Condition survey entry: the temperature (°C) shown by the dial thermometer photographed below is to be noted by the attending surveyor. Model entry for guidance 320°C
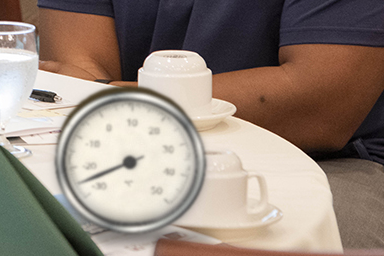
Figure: -25°C
